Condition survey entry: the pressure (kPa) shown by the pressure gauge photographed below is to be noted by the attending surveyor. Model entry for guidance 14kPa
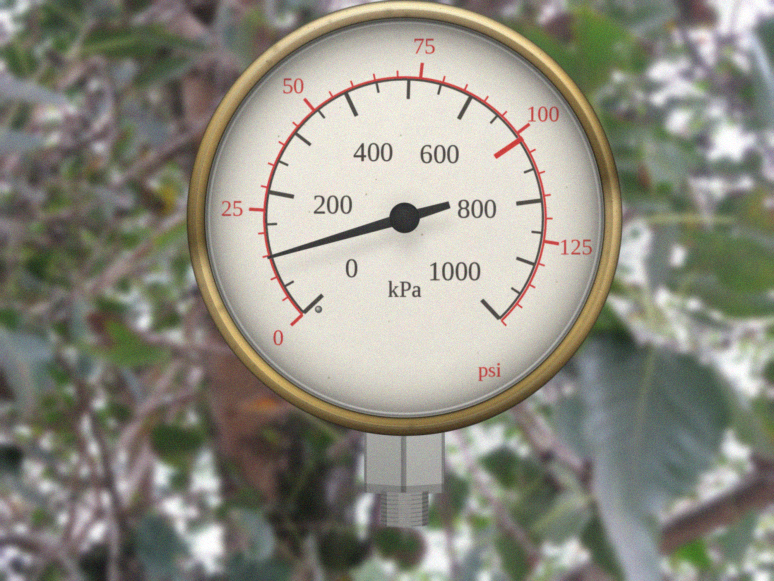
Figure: 100kPa
